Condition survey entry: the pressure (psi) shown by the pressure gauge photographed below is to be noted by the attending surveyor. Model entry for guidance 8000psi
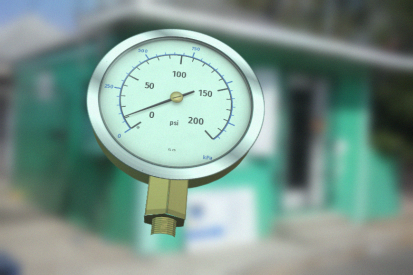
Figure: 10psi
